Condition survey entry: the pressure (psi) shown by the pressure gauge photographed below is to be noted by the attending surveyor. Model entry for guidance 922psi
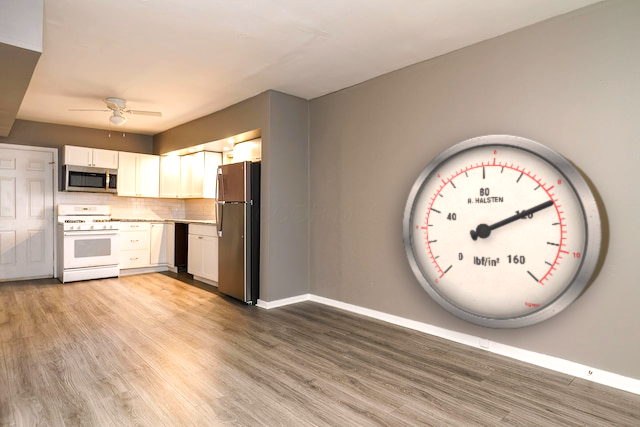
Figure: 120psi
